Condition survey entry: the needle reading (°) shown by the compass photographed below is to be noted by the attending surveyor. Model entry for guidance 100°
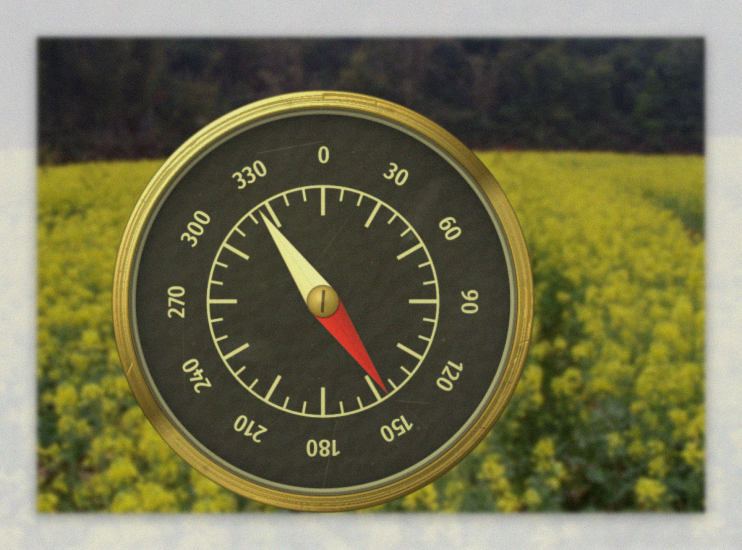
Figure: 145°
